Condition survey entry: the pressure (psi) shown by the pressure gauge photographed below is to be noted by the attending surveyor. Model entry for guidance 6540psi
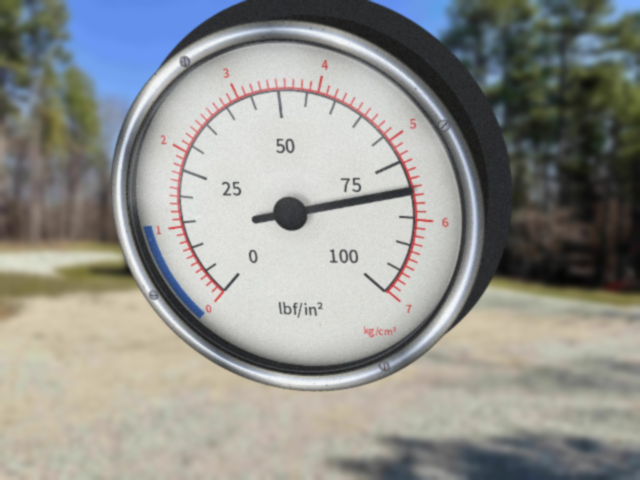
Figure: 80psi
